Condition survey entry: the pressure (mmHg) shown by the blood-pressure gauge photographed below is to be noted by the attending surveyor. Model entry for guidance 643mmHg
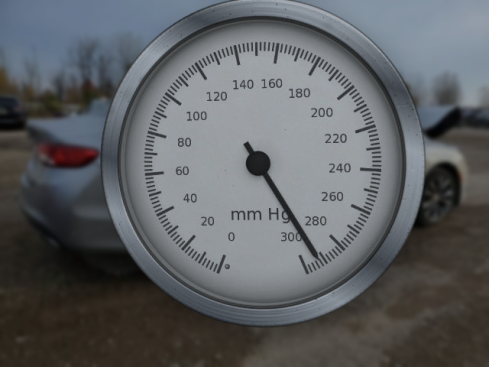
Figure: 292mmHg
